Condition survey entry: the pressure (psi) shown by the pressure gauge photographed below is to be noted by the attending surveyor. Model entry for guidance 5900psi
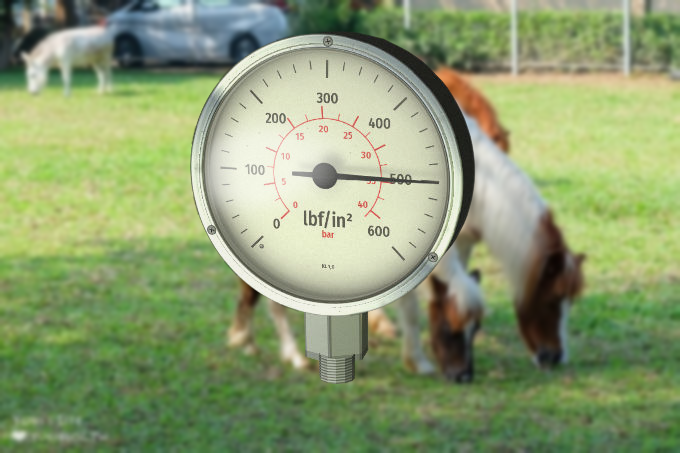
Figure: 500psi
